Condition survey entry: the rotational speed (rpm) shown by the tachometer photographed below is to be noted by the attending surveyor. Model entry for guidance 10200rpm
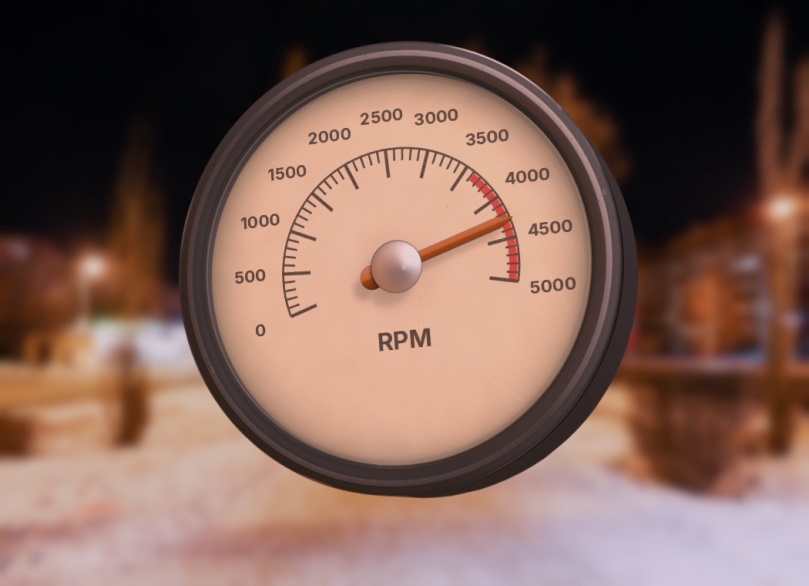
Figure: 4300rpm
